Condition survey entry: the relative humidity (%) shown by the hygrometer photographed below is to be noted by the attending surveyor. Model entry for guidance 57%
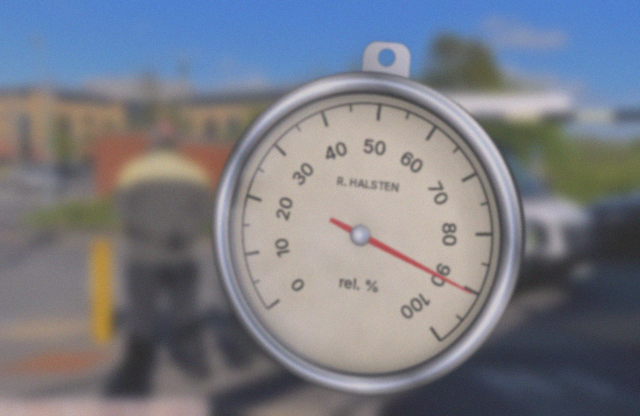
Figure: 90%
